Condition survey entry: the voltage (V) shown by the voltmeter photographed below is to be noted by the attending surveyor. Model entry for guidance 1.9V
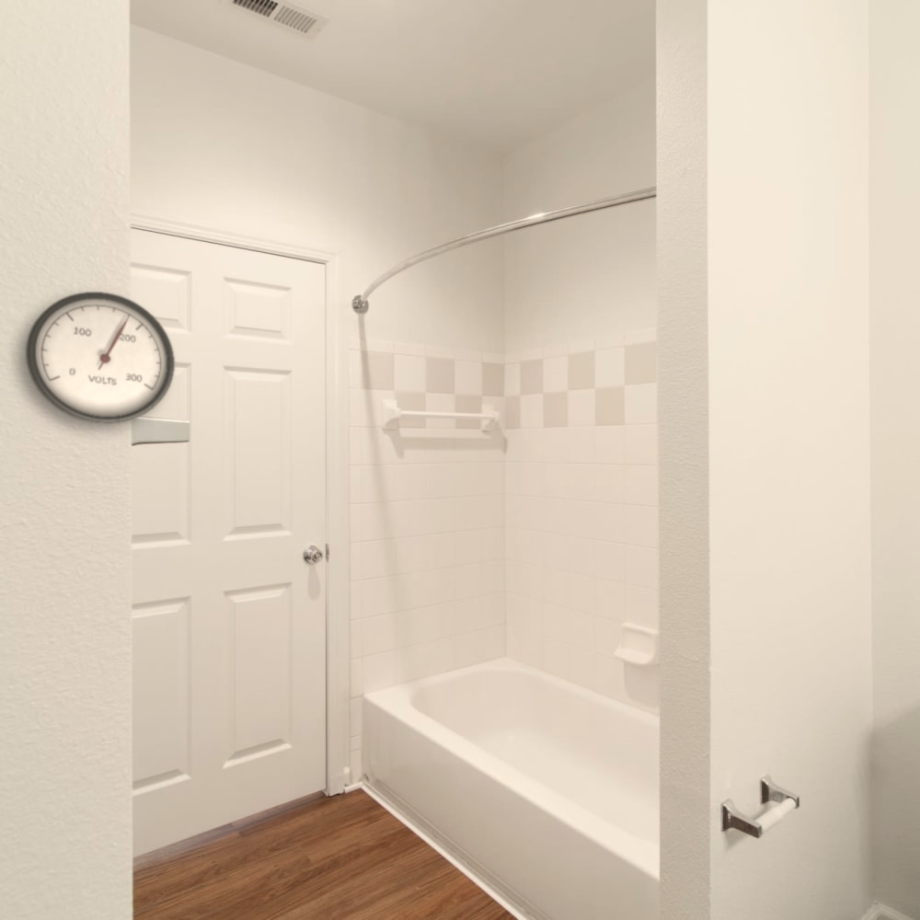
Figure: 180V
